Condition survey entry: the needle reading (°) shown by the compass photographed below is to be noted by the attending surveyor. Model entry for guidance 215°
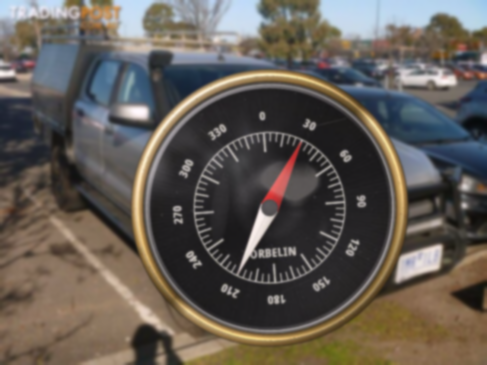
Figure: 30°
